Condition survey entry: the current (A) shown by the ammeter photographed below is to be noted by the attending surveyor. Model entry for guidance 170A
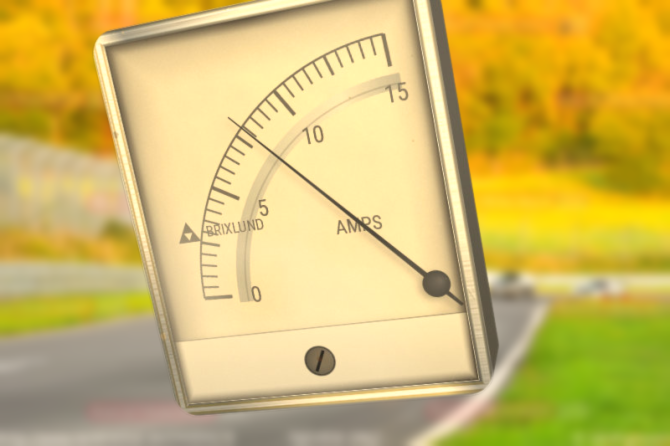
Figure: 8A
